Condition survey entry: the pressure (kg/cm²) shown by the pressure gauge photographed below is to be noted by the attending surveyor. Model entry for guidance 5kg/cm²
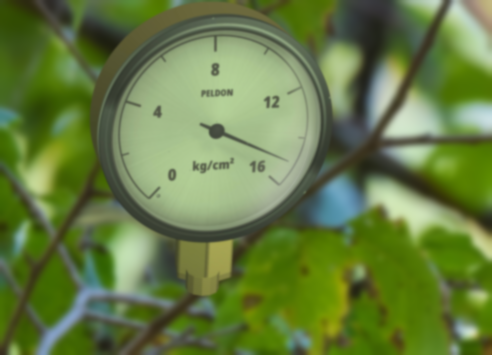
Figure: 15kg/cm²
